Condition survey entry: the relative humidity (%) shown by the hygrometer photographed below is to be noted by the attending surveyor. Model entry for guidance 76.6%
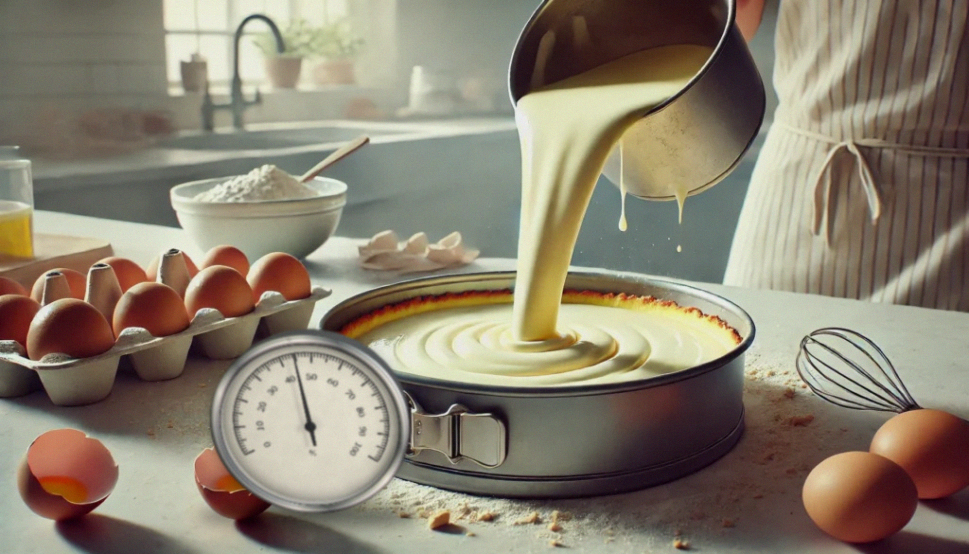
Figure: 45%
